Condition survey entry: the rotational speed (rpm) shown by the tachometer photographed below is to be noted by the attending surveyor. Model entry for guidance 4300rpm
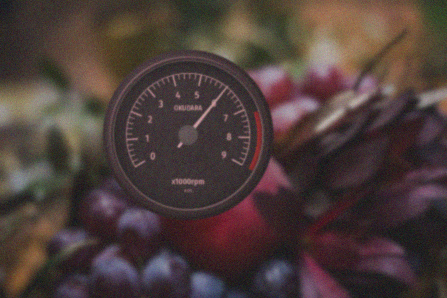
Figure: 6000rpm
